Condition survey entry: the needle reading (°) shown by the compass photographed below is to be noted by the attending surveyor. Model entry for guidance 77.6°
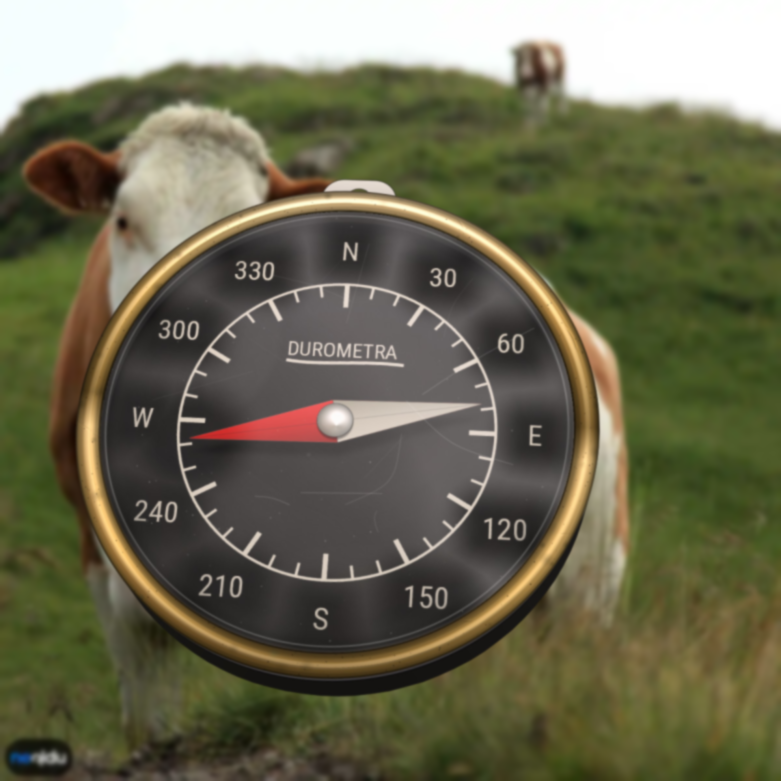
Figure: 260°
